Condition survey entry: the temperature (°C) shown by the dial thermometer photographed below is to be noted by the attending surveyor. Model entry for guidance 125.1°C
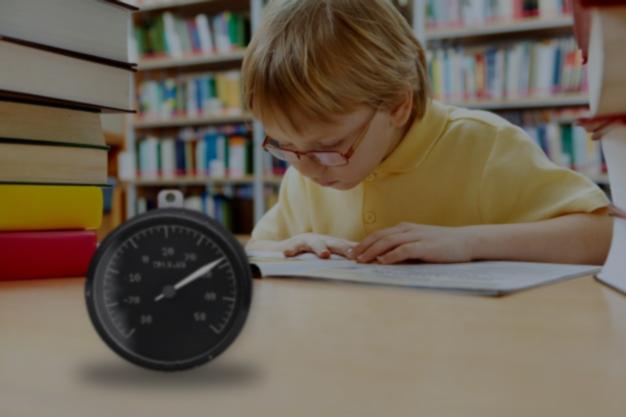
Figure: 28°C
